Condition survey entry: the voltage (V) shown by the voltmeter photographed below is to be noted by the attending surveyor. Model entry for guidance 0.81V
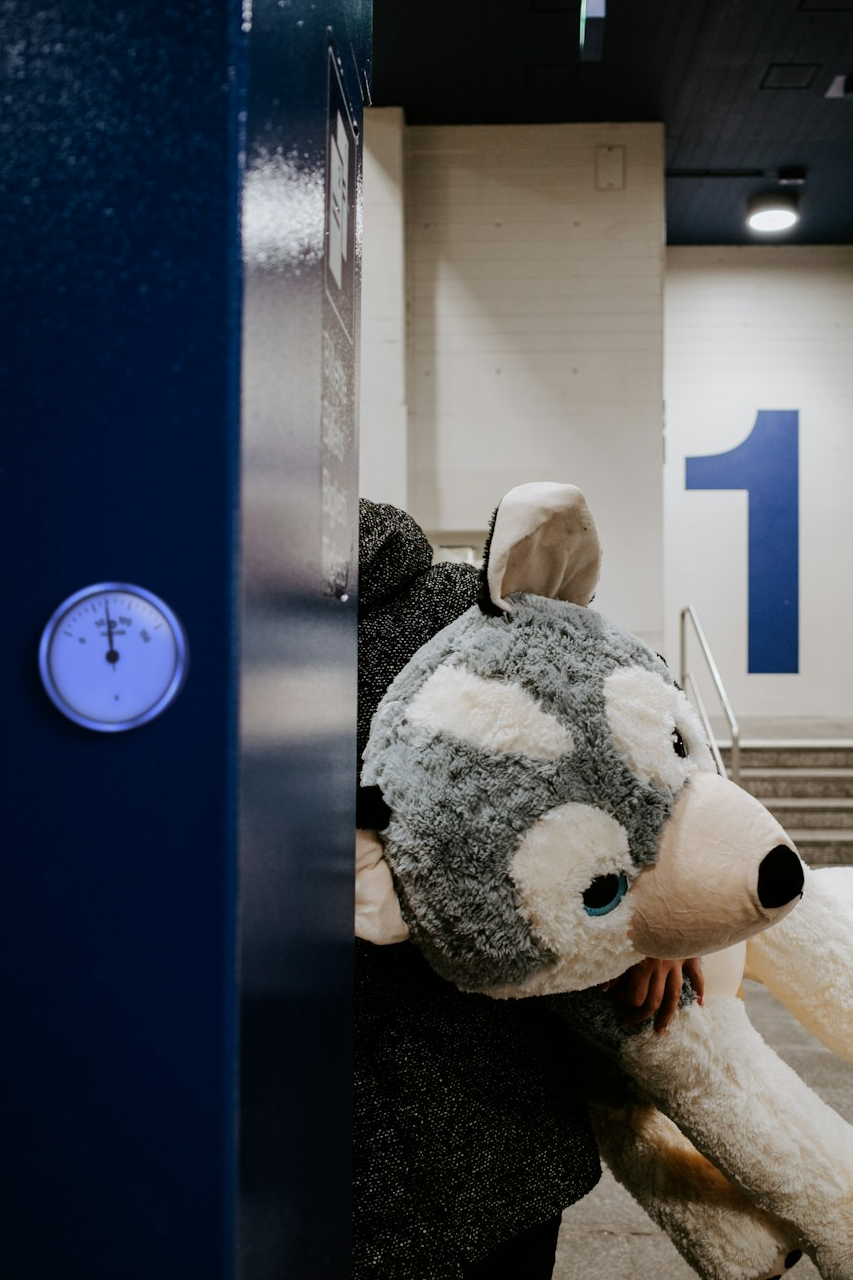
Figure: 70V
